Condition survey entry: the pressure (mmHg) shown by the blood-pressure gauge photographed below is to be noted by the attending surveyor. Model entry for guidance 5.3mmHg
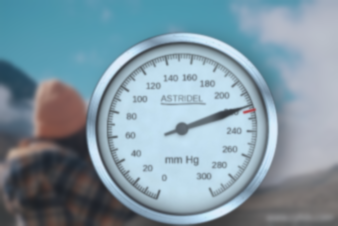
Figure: 220mmHg
